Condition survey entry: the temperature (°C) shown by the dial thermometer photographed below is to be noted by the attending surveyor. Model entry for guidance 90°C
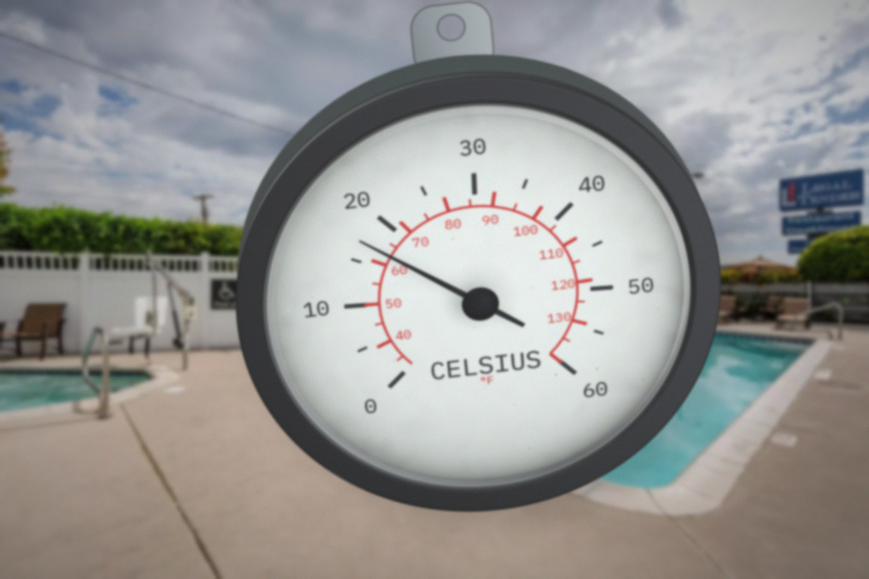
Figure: 17.5°C
